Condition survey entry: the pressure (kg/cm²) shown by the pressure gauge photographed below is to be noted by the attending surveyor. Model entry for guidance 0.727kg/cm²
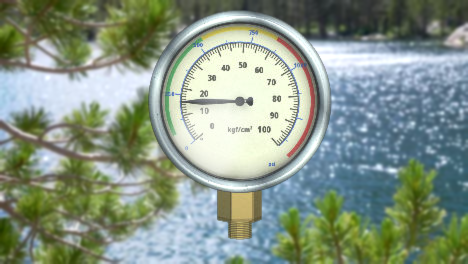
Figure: 15kg/cm²
